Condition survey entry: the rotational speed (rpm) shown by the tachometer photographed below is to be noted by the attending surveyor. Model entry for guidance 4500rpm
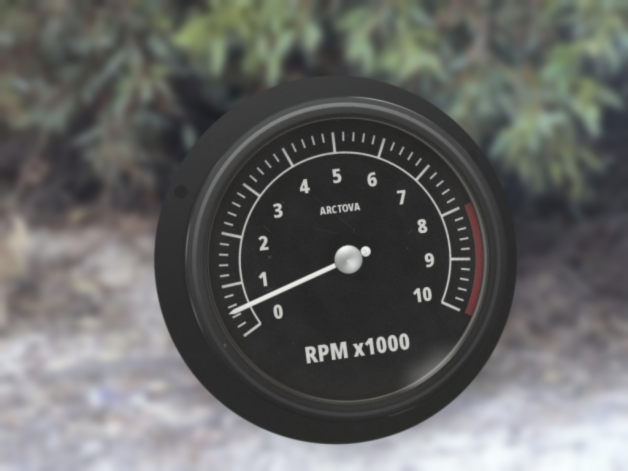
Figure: 500rpm
